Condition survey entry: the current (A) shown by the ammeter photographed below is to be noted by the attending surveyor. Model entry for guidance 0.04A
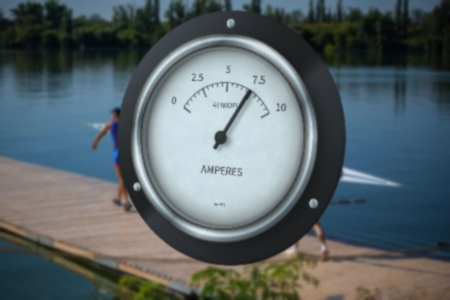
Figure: 7.5A
